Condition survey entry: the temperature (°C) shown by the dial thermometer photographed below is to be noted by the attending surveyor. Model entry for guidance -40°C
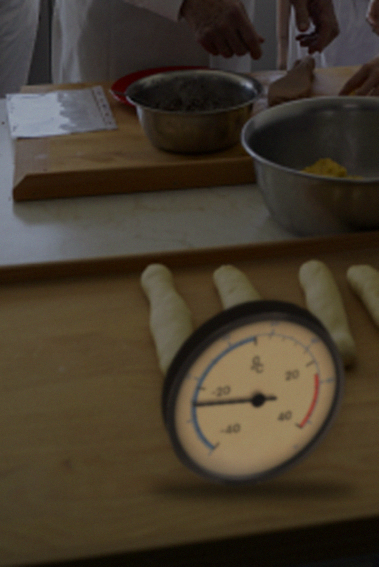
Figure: -24°C
